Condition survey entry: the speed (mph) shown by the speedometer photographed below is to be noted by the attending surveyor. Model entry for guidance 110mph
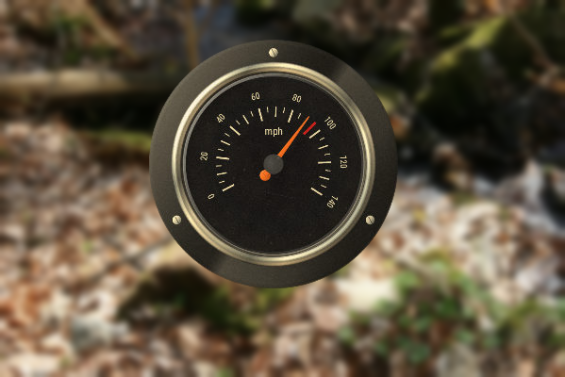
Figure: 90mph
